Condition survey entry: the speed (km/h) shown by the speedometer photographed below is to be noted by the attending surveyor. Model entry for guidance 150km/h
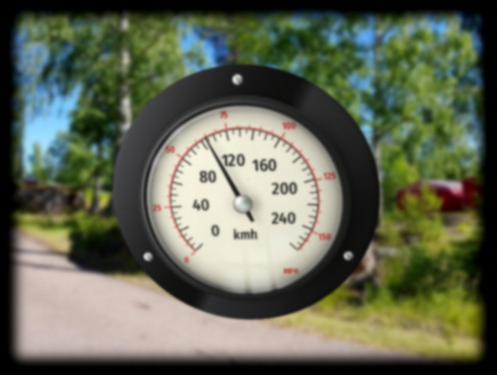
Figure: 105km/h
